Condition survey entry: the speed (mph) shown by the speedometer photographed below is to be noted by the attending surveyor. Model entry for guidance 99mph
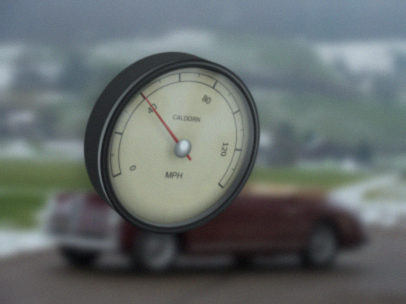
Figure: 40mph
